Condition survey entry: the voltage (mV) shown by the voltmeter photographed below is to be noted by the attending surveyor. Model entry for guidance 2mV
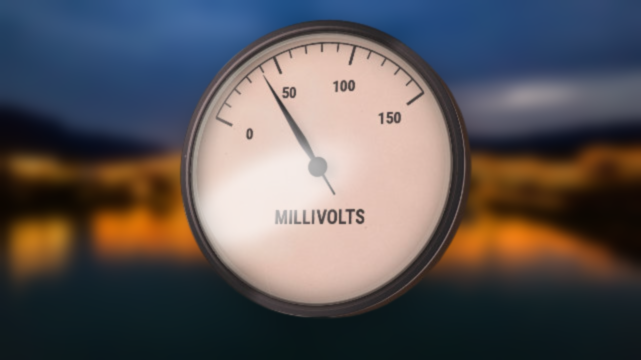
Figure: 40mV
